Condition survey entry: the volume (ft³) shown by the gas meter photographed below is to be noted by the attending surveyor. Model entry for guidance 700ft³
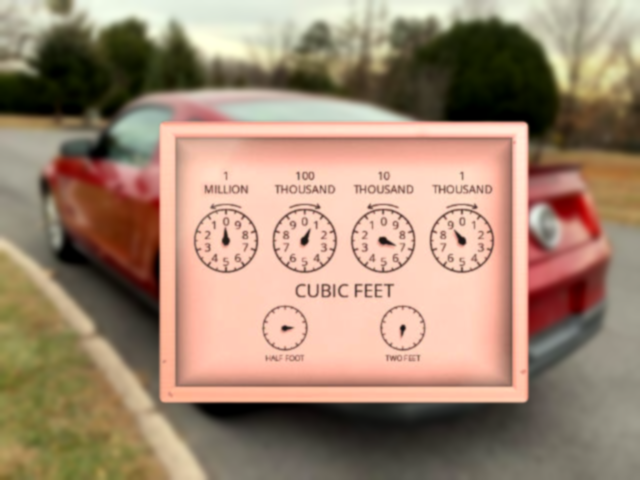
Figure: 6900ft³
